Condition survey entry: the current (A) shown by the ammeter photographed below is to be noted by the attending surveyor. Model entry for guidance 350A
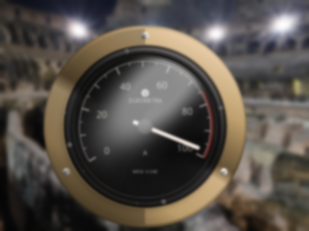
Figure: 97.5A
